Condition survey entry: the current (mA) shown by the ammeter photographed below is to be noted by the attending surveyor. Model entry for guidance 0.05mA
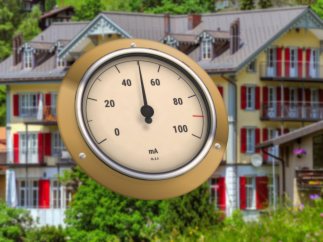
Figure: 50mA
